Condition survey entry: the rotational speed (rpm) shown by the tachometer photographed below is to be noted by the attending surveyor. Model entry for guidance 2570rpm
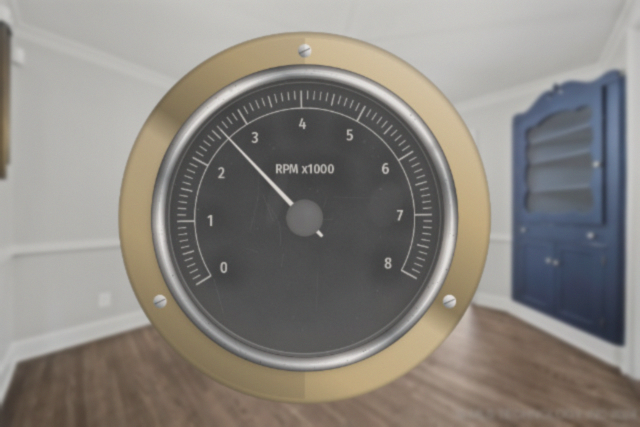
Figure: 2600rpm
